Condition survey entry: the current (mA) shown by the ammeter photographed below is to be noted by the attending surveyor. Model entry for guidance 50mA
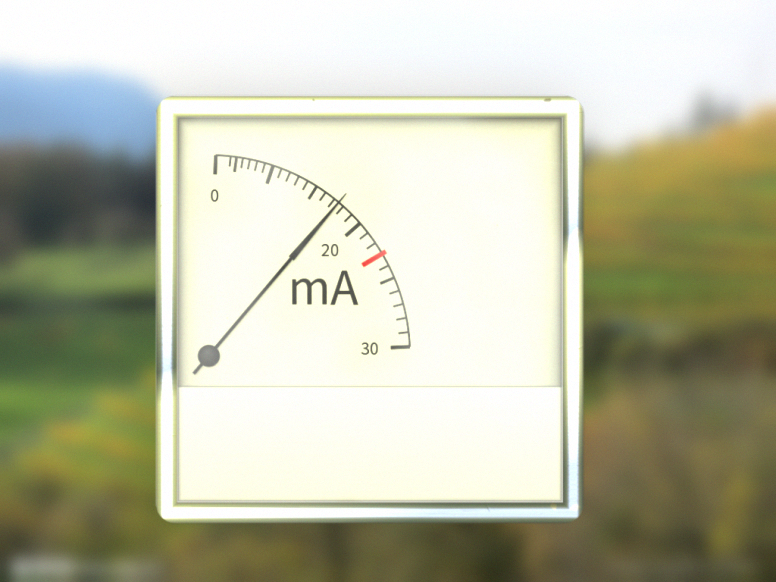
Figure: 17.5mA
